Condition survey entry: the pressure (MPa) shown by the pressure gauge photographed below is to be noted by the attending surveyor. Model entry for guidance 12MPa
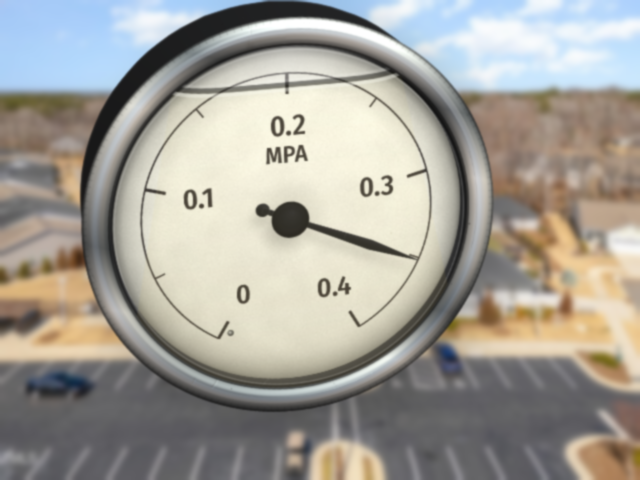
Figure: 0.35MPa
